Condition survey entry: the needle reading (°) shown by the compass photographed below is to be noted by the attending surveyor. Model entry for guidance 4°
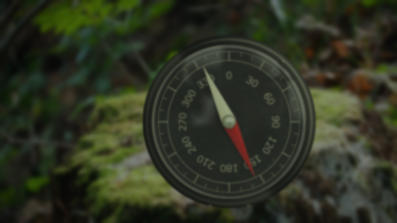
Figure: 155°
